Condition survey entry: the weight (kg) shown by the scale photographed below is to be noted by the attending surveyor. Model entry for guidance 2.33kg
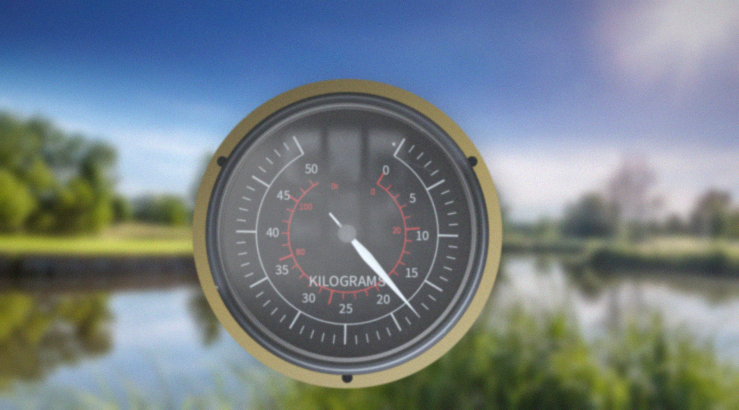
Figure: 18kg
